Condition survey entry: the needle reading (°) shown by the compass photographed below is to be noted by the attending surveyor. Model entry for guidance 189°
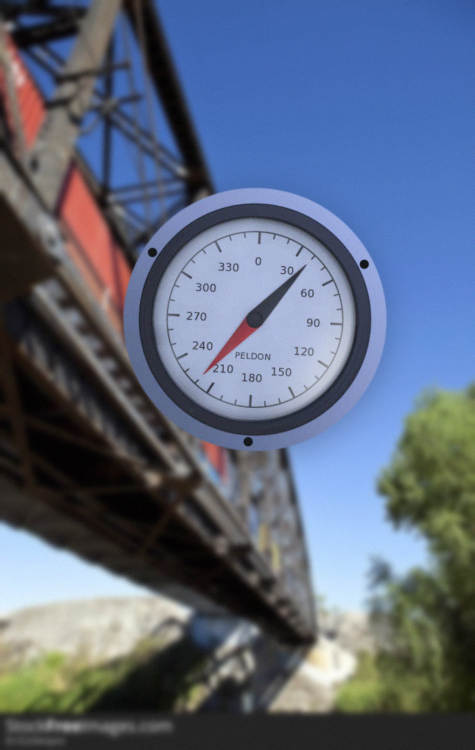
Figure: 220°
